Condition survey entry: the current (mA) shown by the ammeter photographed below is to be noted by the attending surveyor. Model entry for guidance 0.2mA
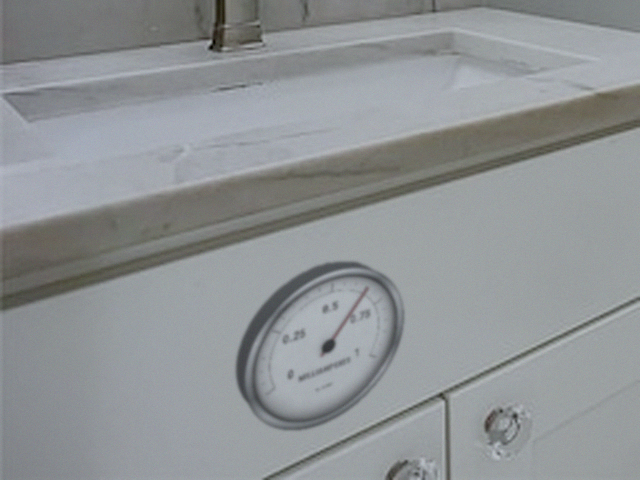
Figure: 0.65mA
